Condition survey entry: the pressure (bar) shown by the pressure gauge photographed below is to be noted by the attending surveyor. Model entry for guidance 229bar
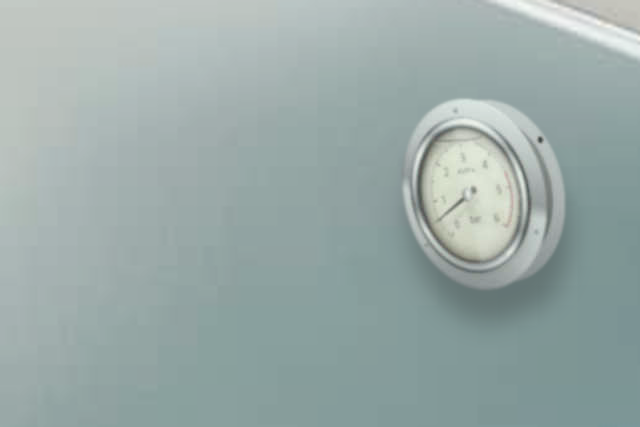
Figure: 0.5bar
